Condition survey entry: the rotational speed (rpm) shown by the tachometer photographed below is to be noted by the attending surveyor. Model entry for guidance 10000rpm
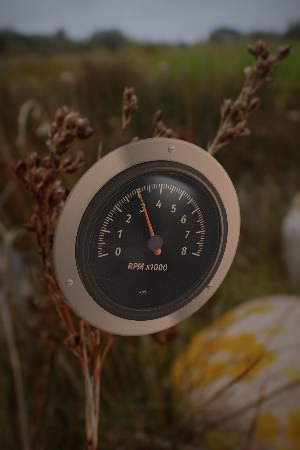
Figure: 3000rpm
